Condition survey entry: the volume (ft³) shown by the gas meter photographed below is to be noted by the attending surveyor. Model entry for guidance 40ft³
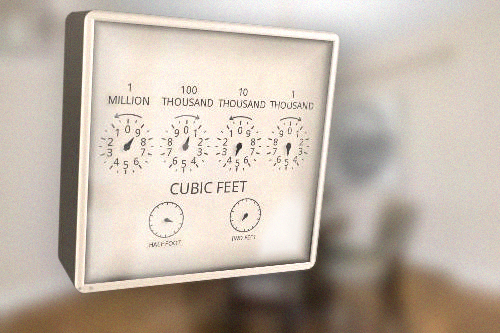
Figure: 904500ft³
